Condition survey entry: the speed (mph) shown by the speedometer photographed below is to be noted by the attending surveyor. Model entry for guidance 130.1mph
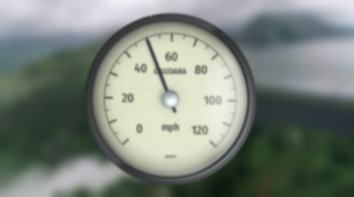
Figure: 50mph
